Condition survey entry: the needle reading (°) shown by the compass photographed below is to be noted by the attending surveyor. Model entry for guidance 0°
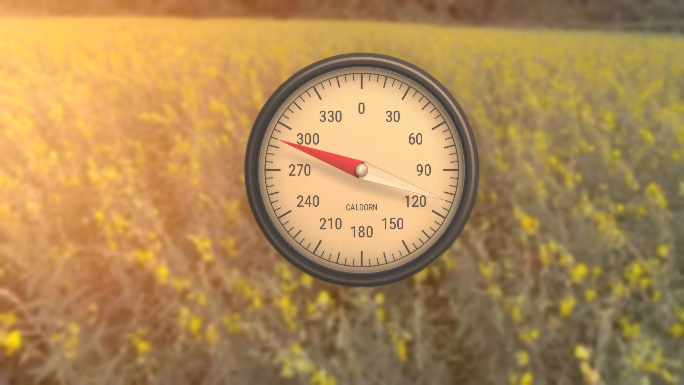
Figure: 290°
